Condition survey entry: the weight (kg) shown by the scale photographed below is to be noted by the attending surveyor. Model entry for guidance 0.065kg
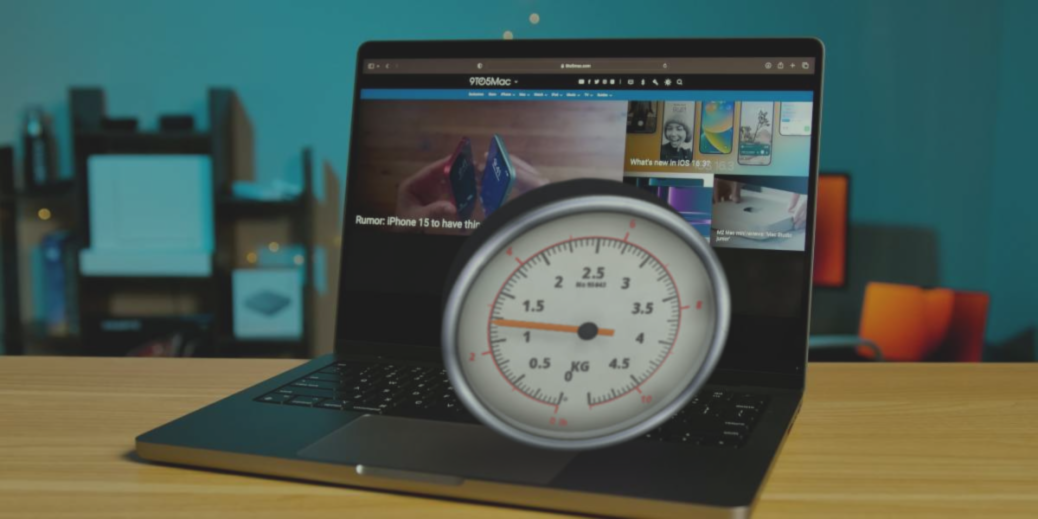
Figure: 1.25kg
